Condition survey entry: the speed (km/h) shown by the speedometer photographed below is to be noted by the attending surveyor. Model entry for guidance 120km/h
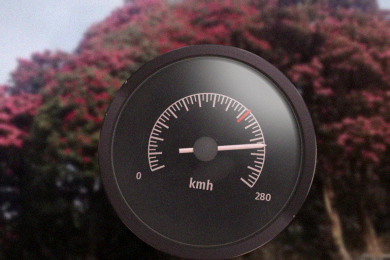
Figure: 230km/h
